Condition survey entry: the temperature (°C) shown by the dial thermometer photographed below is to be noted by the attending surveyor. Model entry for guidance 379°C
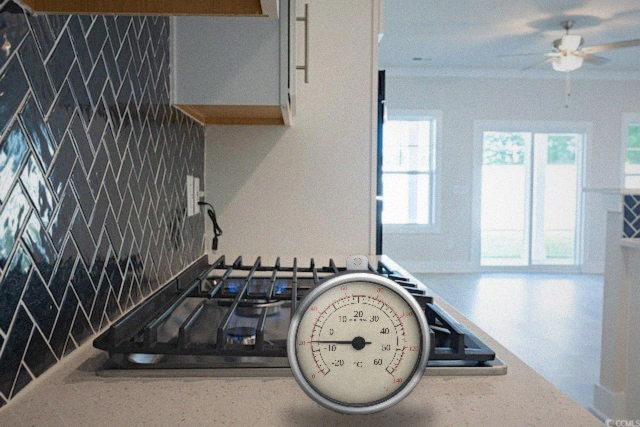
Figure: -6°C
